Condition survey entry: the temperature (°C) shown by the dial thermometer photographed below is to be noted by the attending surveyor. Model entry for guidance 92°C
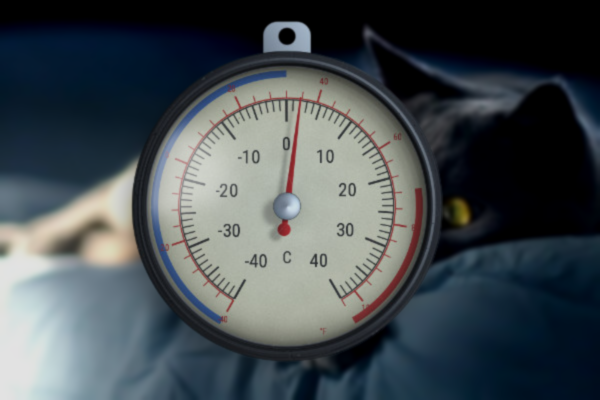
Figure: 2°C
